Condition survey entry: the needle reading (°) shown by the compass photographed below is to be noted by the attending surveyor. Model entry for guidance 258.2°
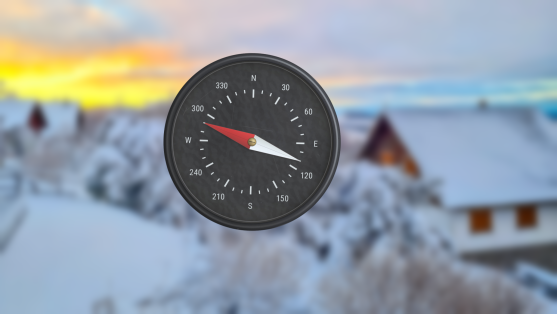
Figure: 290°
